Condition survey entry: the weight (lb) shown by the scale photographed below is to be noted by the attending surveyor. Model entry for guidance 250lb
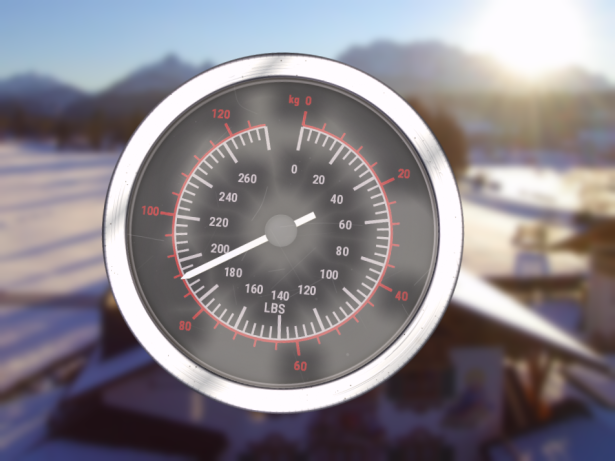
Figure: 192lb
